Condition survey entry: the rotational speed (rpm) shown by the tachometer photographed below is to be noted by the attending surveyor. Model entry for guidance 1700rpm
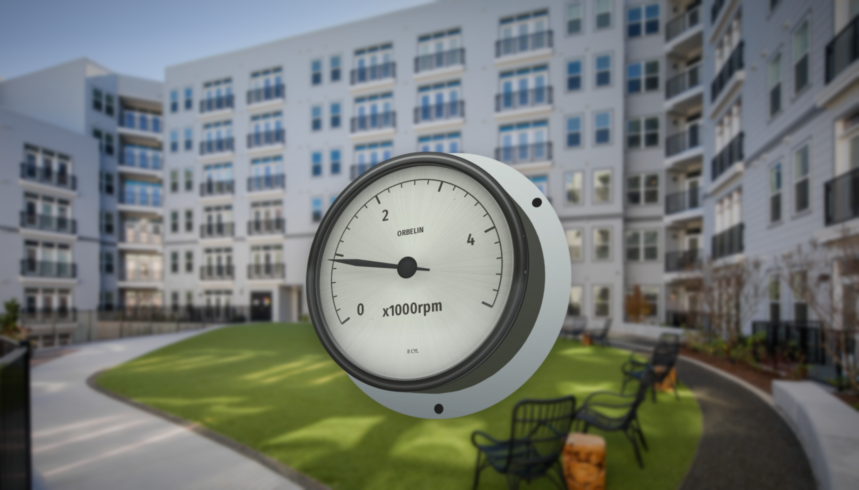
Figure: 900rpm
